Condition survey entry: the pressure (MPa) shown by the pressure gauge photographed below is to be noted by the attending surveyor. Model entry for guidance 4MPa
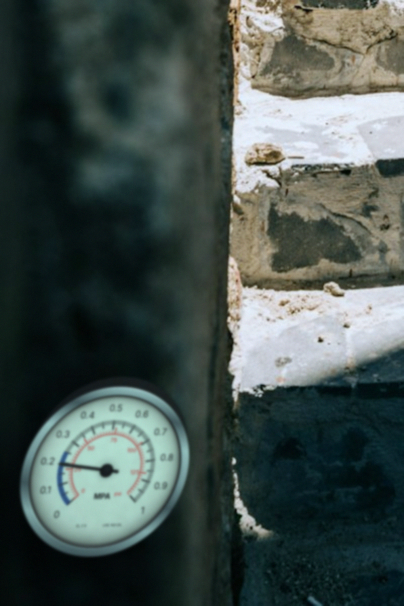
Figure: 0.2MPa
